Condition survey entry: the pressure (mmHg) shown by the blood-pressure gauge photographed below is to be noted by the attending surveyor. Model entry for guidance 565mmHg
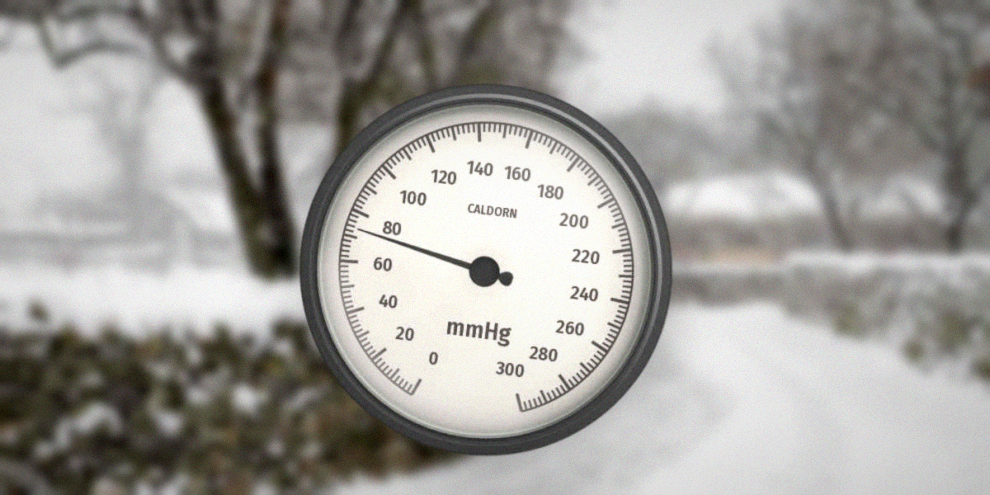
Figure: 74mmHg
